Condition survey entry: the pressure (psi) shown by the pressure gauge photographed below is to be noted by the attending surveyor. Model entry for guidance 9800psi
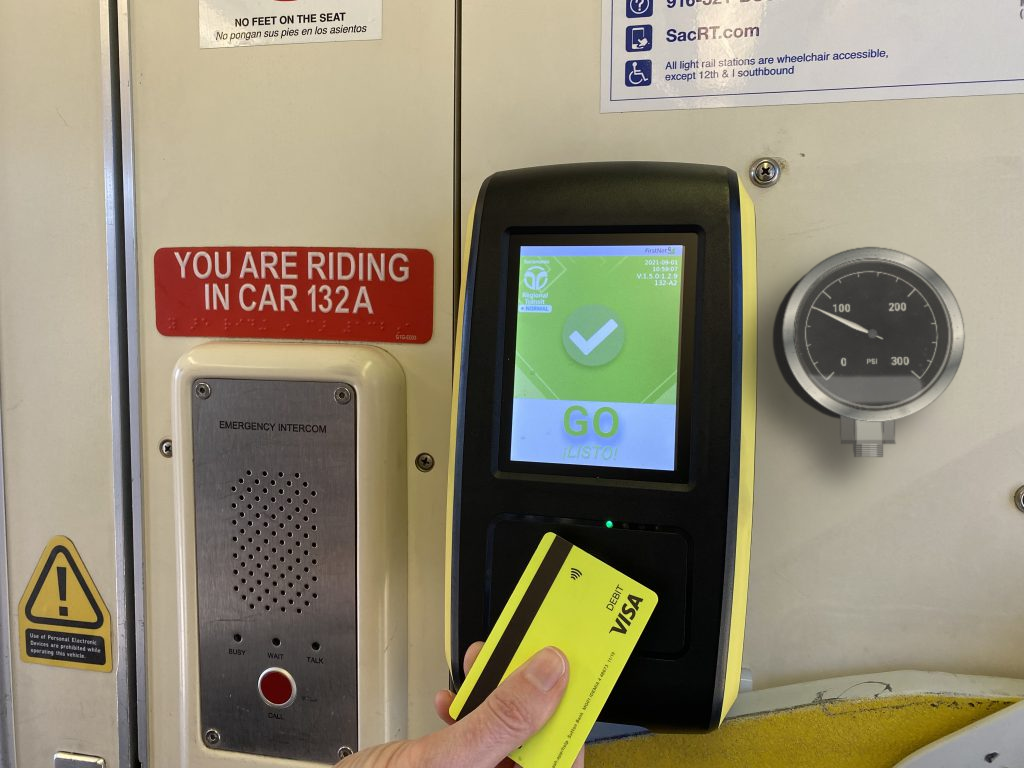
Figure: 80psi
